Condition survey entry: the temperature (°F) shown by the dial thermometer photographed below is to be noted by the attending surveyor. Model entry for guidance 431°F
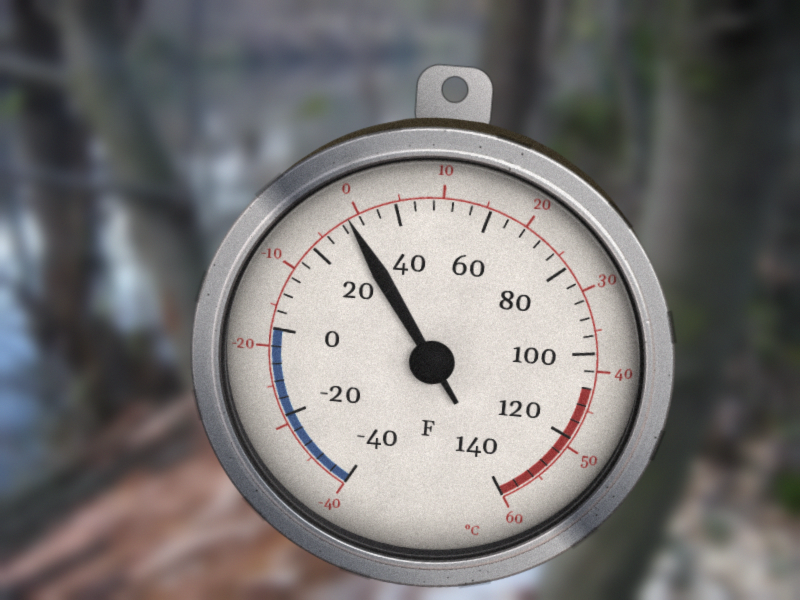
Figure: 30°F
